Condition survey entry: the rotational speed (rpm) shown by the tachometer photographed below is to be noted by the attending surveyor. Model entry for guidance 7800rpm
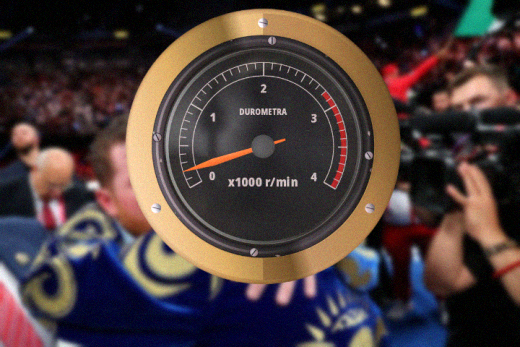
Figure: 200rpm
